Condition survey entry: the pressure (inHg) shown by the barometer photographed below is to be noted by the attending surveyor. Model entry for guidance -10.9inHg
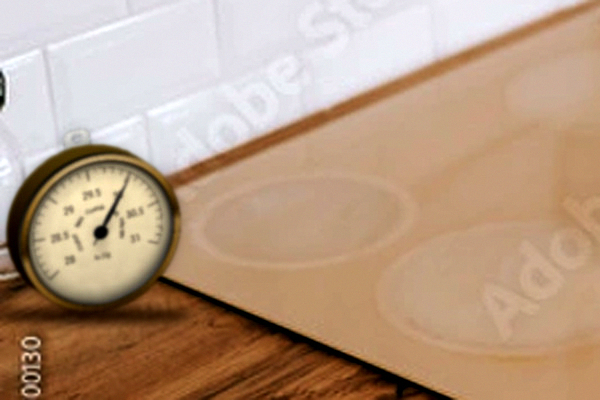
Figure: 30inHg
